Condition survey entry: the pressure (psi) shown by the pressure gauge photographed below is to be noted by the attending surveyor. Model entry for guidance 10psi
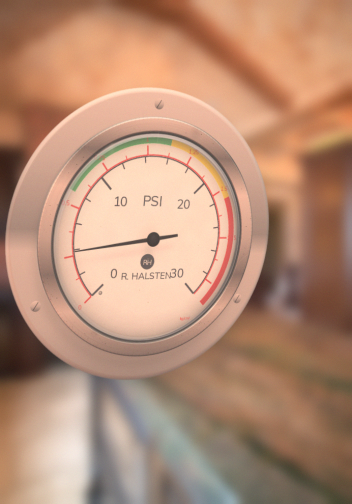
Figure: 4psi
